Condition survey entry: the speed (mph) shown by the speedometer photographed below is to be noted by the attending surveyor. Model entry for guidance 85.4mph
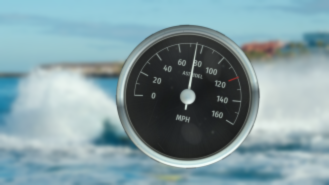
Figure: 75mph
